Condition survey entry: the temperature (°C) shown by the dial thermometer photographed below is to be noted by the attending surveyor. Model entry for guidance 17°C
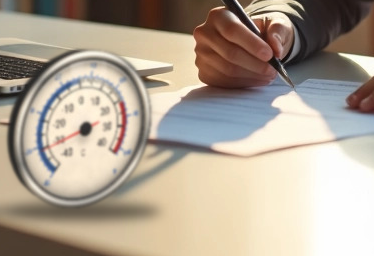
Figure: -30°C
